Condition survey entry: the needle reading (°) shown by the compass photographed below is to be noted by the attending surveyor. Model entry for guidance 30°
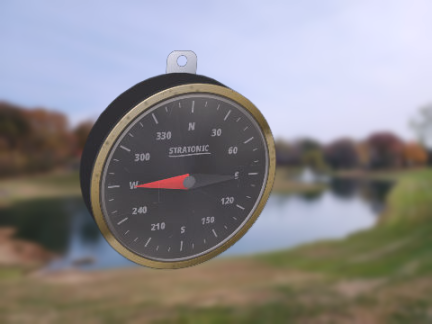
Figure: 270°
